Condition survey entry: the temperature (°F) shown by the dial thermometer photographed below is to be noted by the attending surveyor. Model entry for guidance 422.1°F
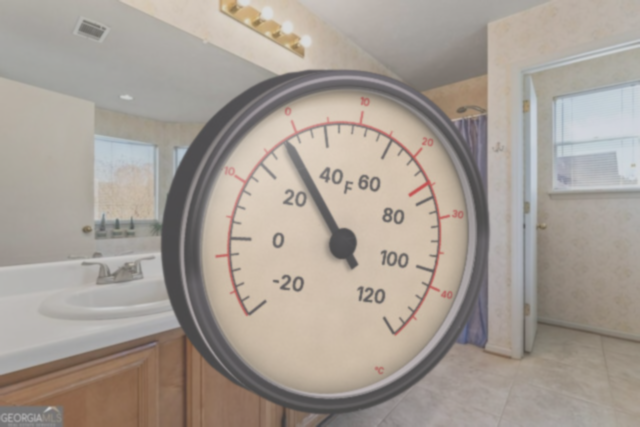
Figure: 28°F
